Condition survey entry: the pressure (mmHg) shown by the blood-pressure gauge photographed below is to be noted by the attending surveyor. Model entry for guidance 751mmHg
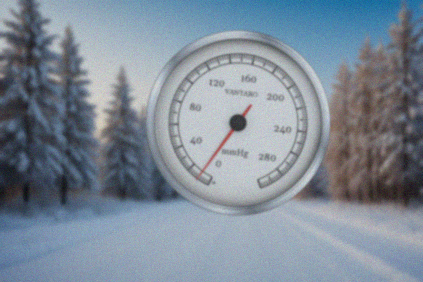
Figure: 10mmHg
